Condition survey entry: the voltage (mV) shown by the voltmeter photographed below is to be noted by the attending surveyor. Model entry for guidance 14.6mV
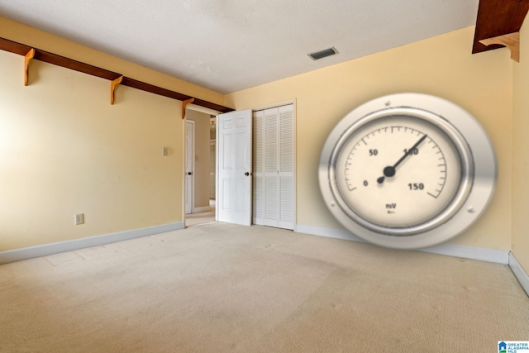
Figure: 100mV
